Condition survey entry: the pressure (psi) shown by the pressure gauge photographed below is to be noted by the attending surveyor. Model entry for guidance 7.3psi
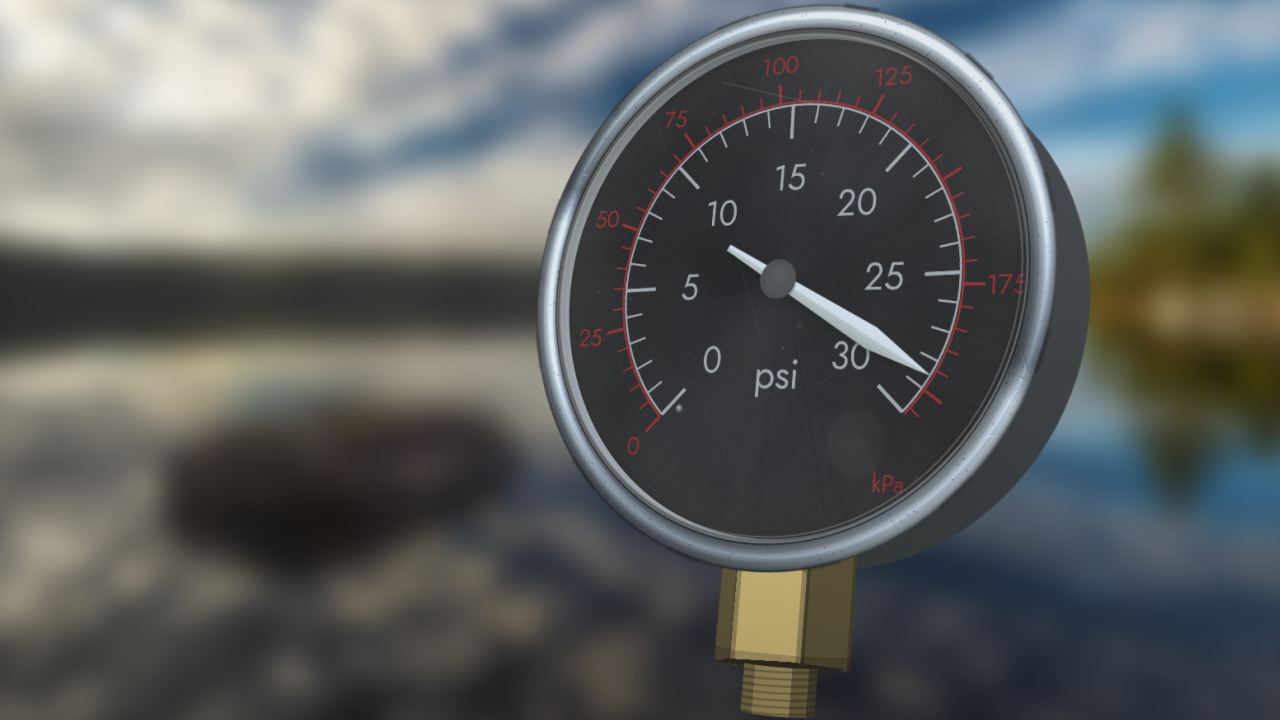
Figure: 28.5psi
